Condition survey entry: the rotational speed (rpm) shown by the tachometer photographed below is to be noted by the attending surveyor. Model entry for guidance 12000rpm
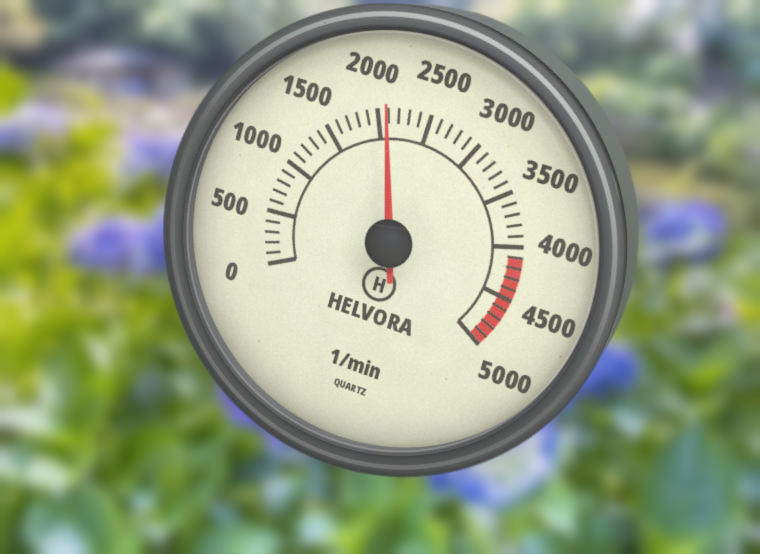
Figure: 2100rpm
